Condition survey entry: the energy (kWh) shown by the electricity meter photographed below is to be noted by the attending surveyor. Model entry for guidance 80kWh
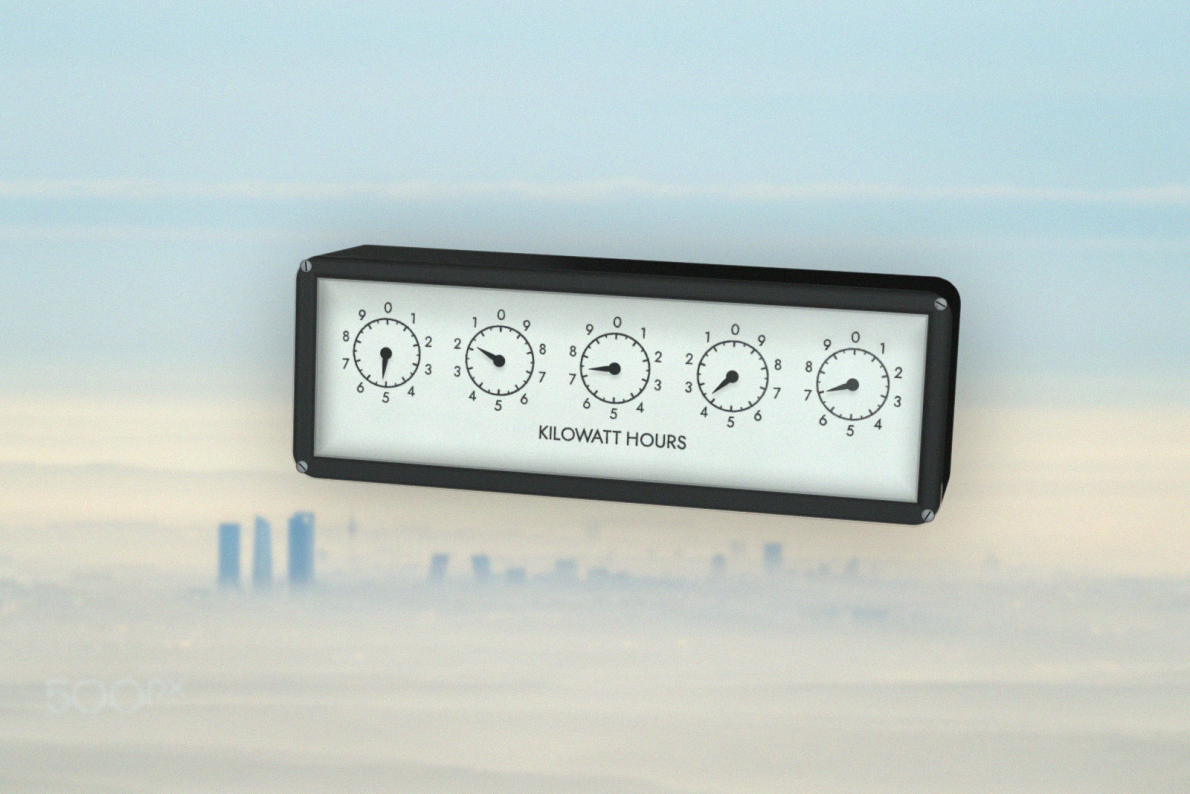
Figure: 51737kWh
